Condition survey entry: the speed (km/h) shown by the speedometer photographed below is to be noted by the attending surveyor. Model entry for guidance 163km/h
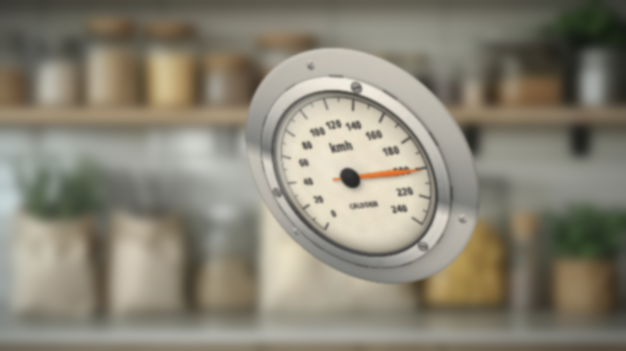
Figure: 200km/h
